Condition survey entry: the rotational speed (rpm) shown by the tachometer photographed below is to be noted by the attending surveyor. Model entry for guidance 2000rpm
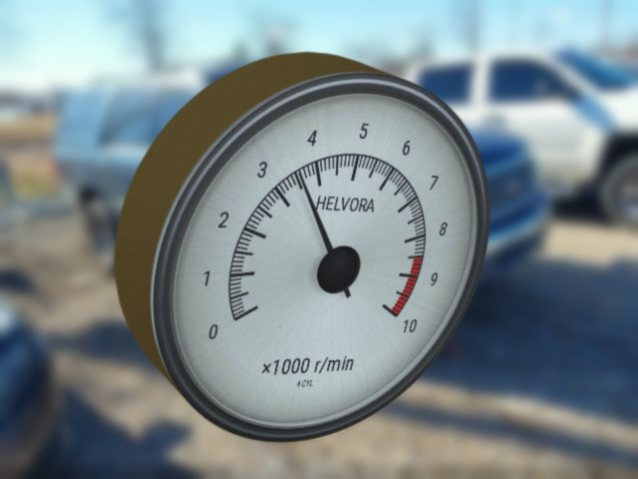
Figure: 3500rpm
